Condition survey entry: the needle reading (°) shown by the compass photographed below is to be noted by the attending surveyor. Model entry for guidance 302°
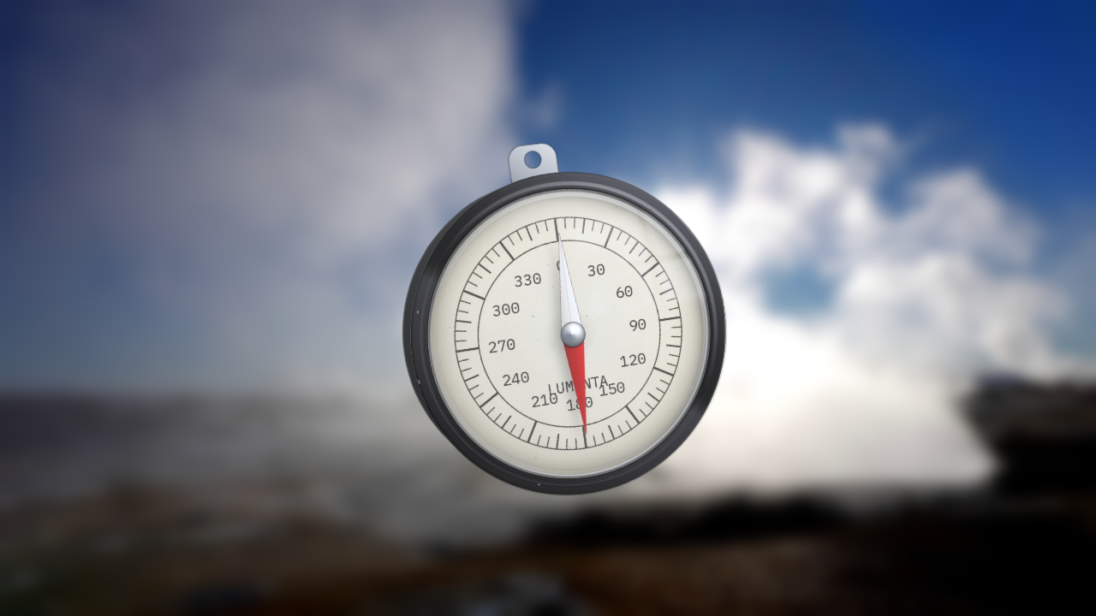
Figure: 180°
